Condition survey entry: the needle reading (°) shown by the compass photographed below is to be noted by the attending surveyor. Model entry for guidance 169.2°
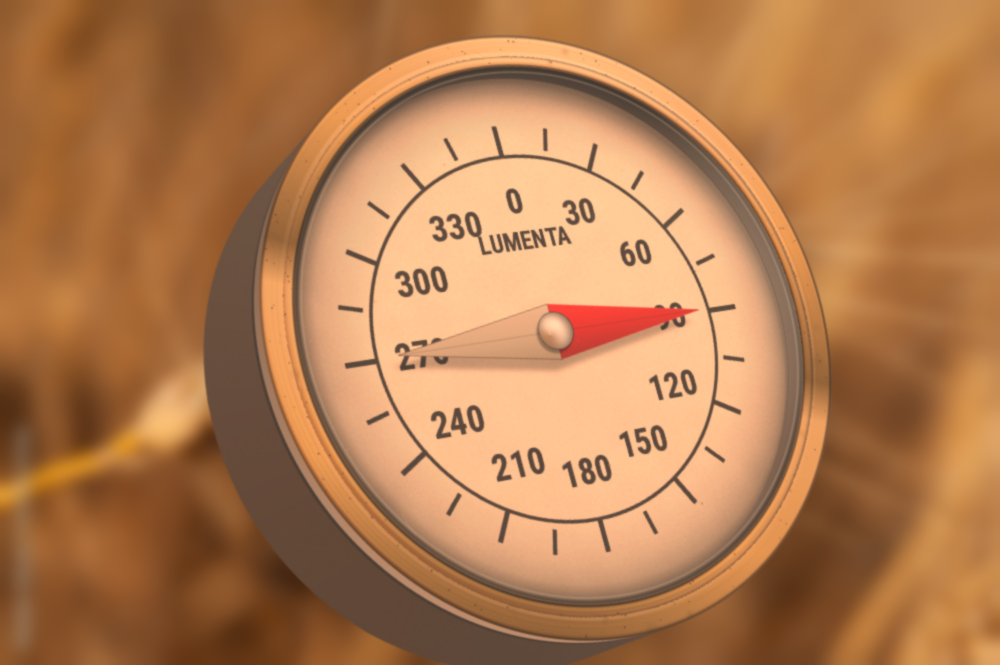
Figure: 90°
